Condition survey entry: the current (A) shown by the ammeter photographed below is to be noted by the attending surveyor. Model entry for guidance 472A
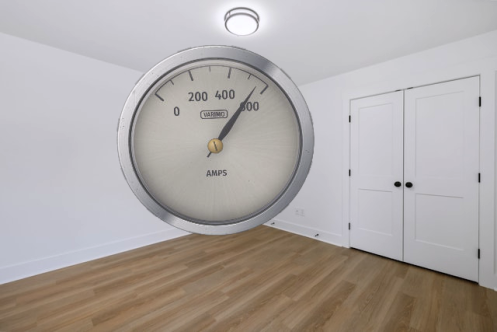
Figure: 550A
